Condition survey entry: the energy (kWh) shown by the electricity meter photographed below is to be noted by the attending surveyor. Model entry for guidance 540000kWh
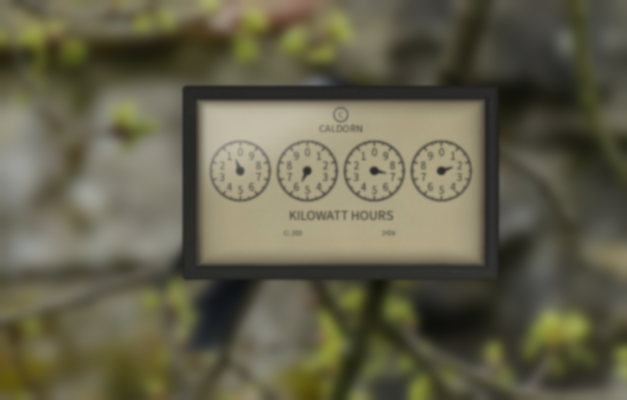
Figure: 572kWh
